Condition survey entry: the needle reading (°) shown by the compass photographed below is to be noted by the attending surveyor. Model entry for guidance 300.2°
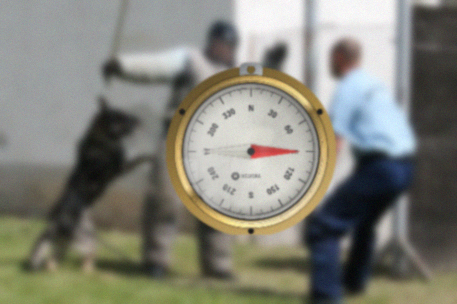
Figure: 90°
